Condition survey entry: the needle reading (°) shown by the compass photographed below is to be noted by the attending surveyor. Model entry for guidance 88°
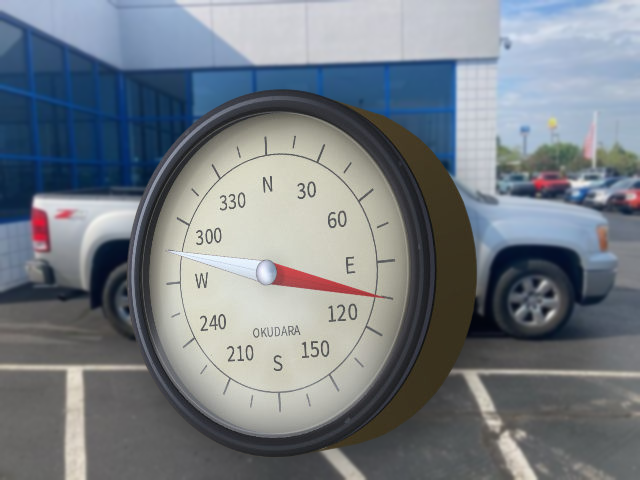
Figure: 105°
